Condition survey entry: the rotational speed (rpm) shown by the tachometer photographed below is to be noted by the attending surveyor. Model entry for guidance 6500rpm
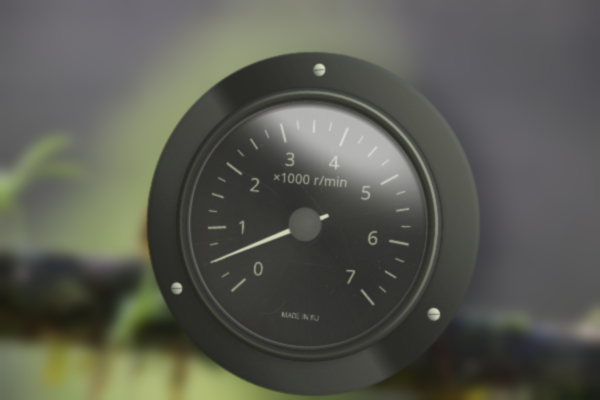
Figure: 500rpm
